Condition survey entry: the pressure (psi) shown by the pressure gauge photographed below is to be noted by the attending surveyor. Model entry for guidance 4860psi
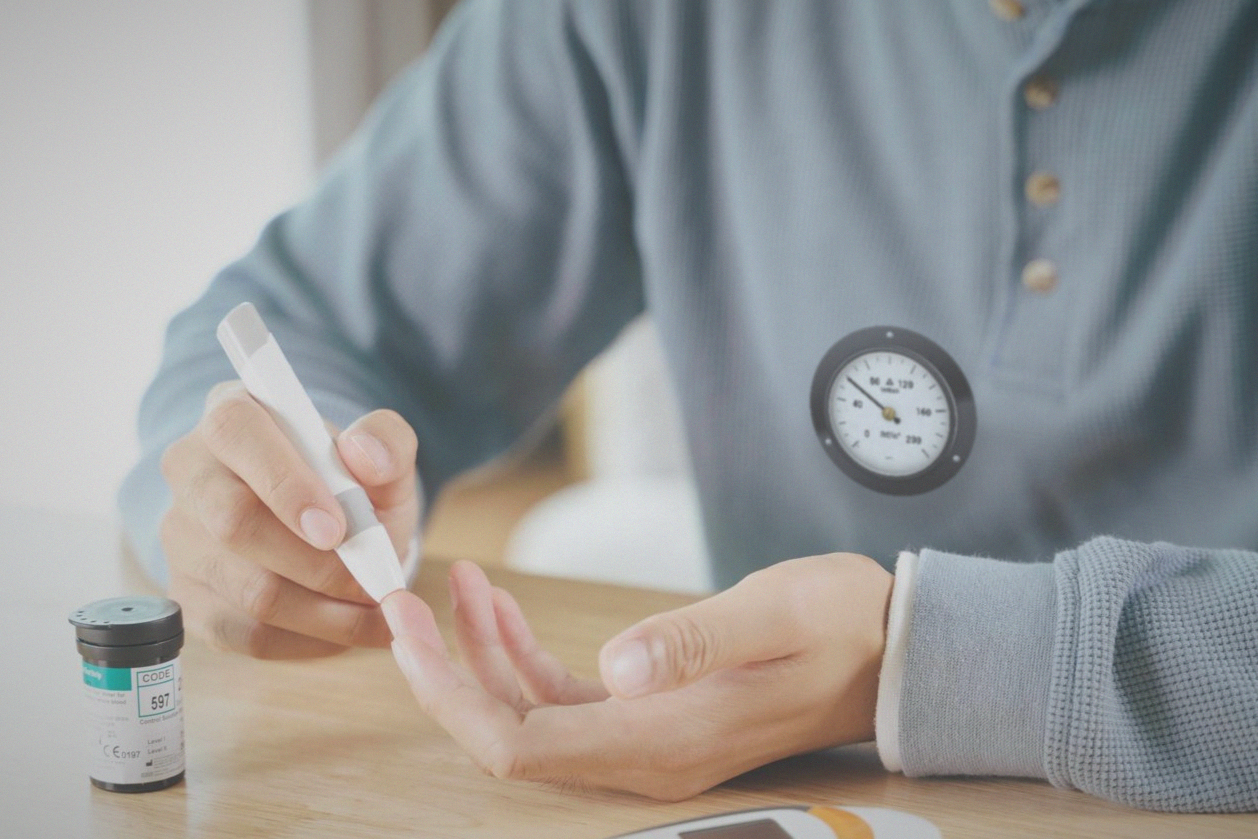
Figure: 60psi
